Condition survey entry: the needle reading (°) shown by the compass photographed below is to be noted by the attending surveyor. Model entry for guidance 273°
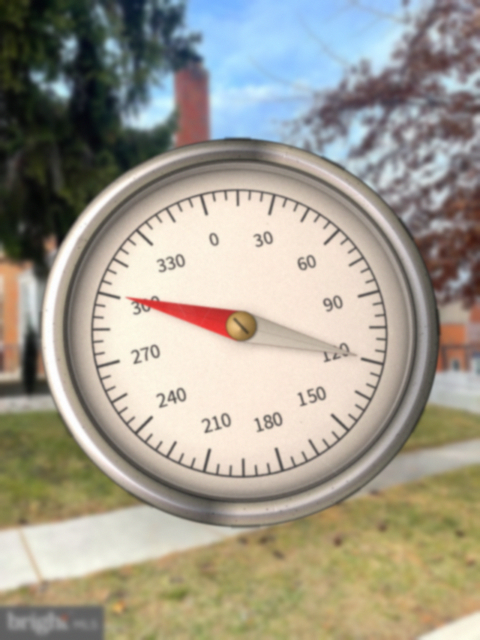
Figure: 300°
